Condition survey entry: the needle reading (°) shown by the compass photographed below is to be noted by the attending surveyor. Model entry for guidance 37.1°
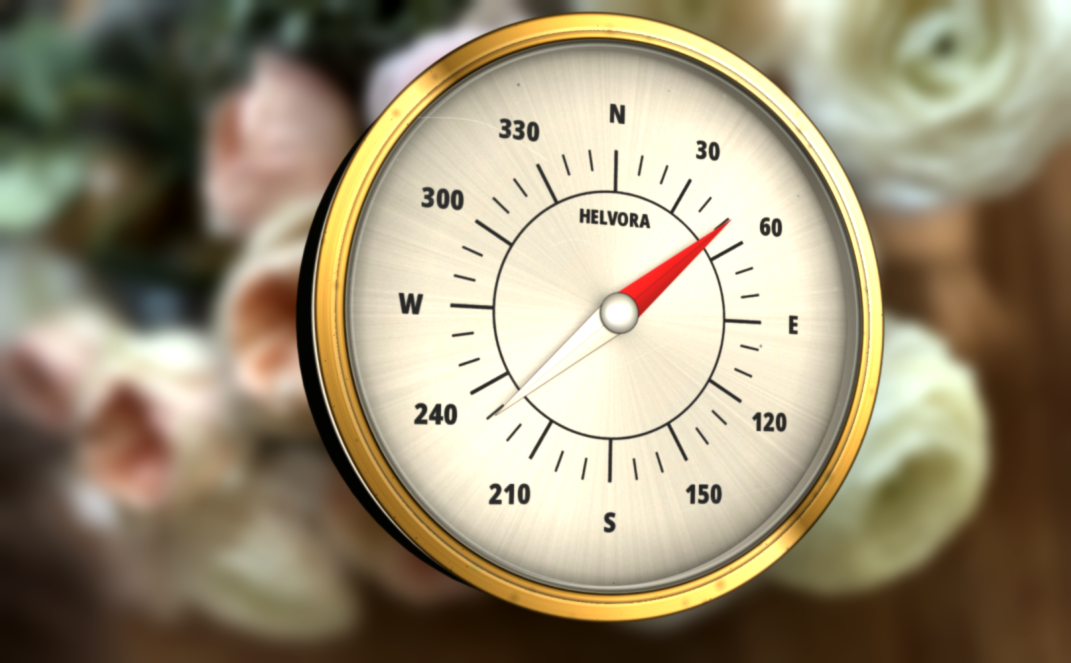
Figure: 50°
